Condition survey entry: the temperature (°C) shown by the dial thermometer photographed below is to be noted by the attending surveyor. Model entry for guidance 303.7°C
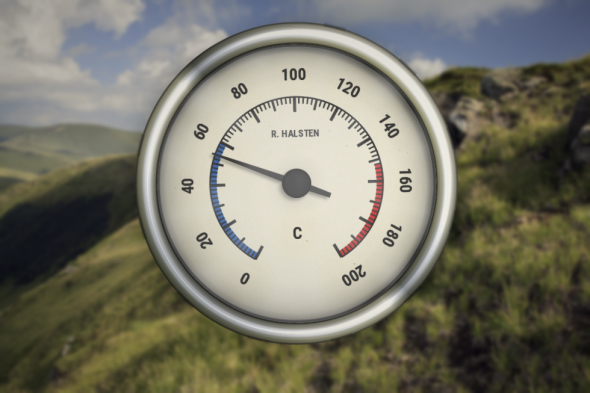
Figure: 54°C
